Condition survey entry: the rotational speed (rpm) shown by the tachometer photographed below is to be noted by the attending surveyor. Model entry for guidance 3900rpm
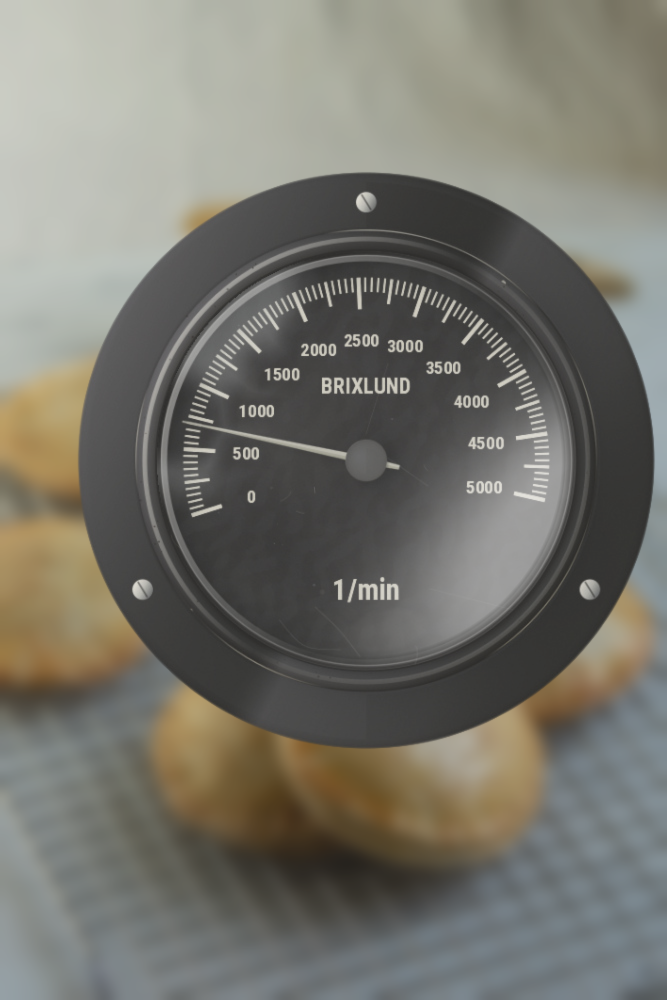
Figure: 700rpm
